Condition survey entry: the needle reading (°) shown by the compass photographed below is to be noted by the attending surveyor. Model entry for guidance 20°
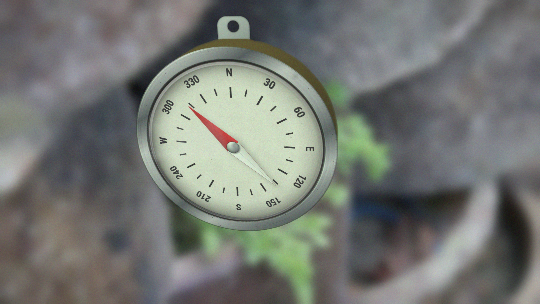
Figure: 315°
